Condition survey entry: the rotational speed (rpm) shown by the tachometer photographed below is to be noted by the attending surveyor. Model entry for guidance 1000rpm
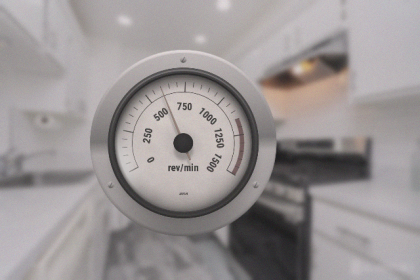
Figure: 600rpm
